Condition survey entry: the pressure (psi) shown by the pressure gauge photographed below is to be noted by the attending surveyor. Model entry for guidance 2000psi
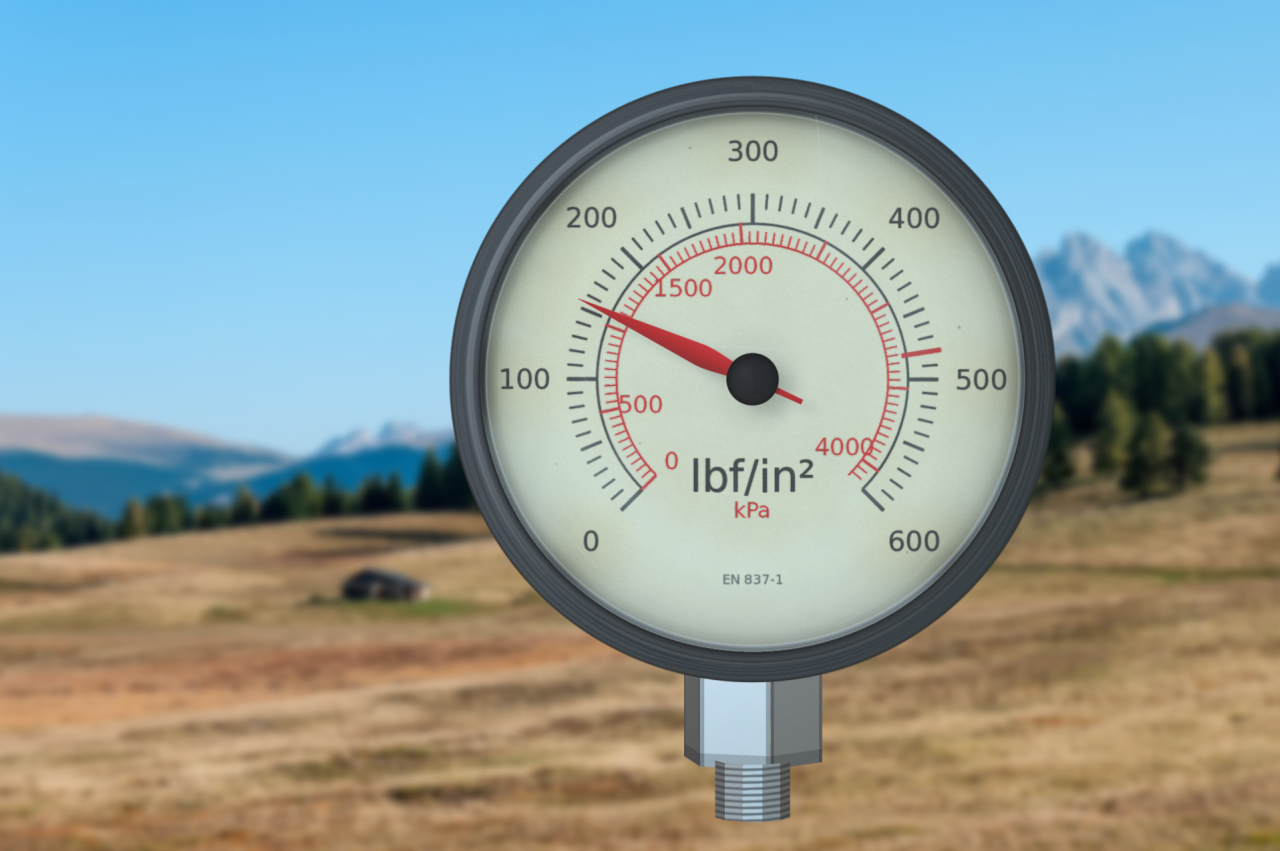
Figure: 155psi
